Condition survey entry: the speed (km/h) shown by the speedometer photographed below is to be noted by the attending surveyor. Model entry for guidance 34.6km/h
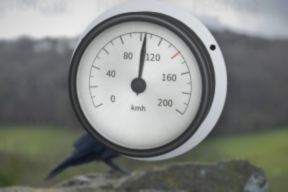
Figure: 105km/h
